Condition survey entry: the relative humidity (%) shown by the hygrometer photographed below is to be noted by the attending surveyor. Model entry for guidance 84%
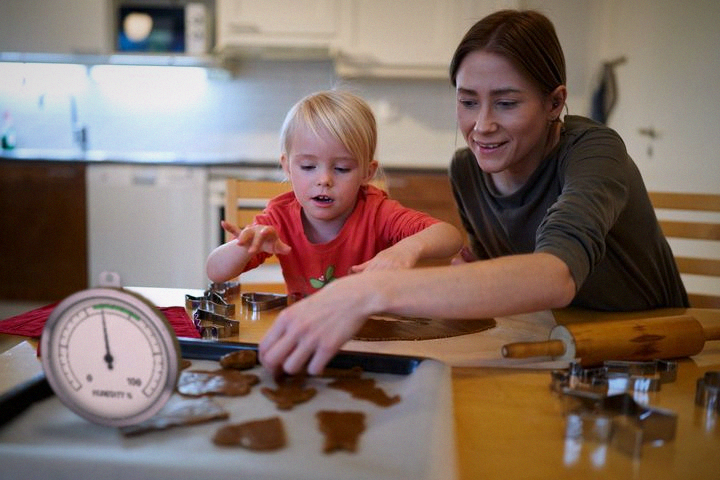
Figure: 48%
